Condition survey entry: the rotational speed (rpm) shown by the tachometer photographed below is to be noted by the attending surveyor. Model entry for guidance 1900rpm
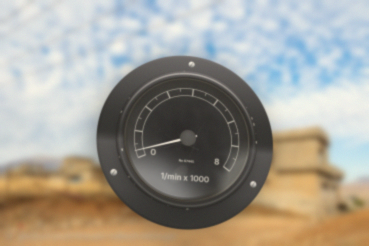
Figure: 250rpm
